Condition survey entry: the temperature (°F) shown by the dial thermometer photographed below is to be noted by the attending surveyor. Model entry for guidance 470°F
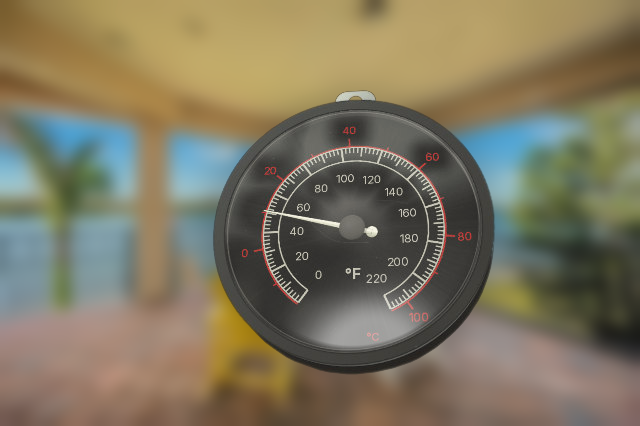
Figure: 50°F
